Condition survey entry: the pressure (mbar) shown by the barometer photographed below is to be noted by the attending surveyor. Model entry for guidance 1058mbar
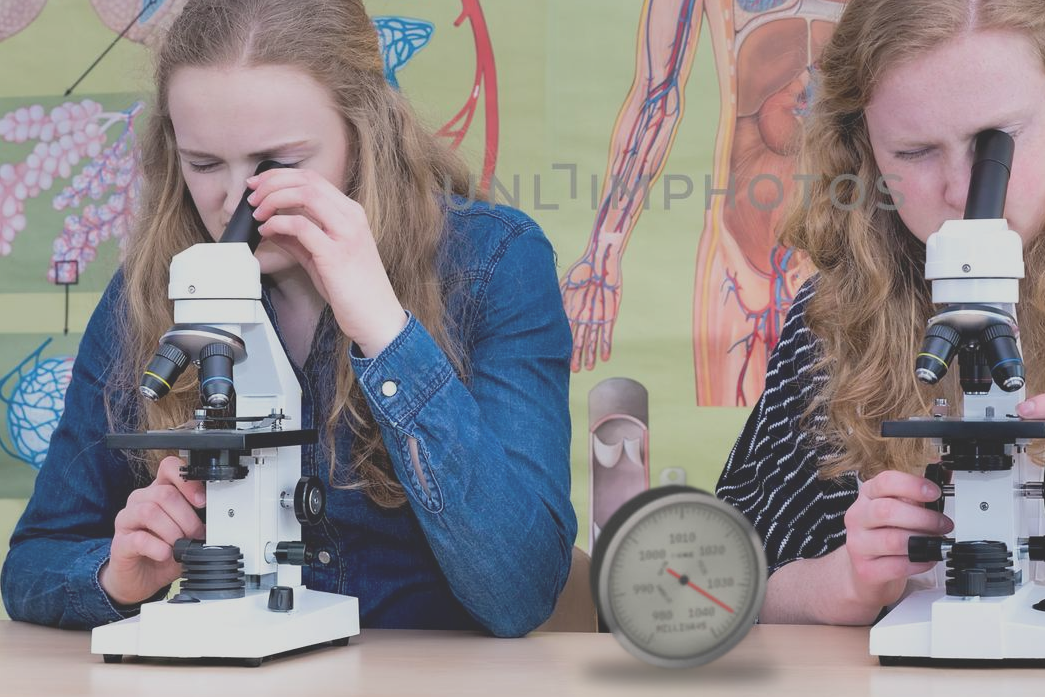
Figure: 1035mbar
